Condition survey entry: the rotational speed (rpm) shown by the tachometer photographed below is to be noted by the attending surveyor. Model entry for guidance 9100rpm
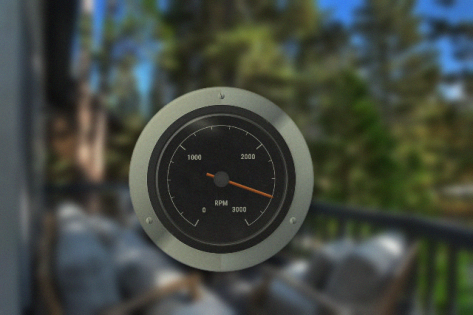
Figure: 2600rpm
